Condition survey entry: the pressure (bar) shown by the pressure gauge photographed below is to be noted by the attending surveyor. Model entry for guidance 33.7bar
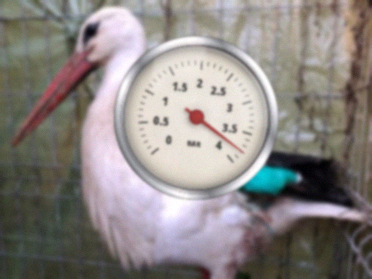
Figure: 3.8bar
